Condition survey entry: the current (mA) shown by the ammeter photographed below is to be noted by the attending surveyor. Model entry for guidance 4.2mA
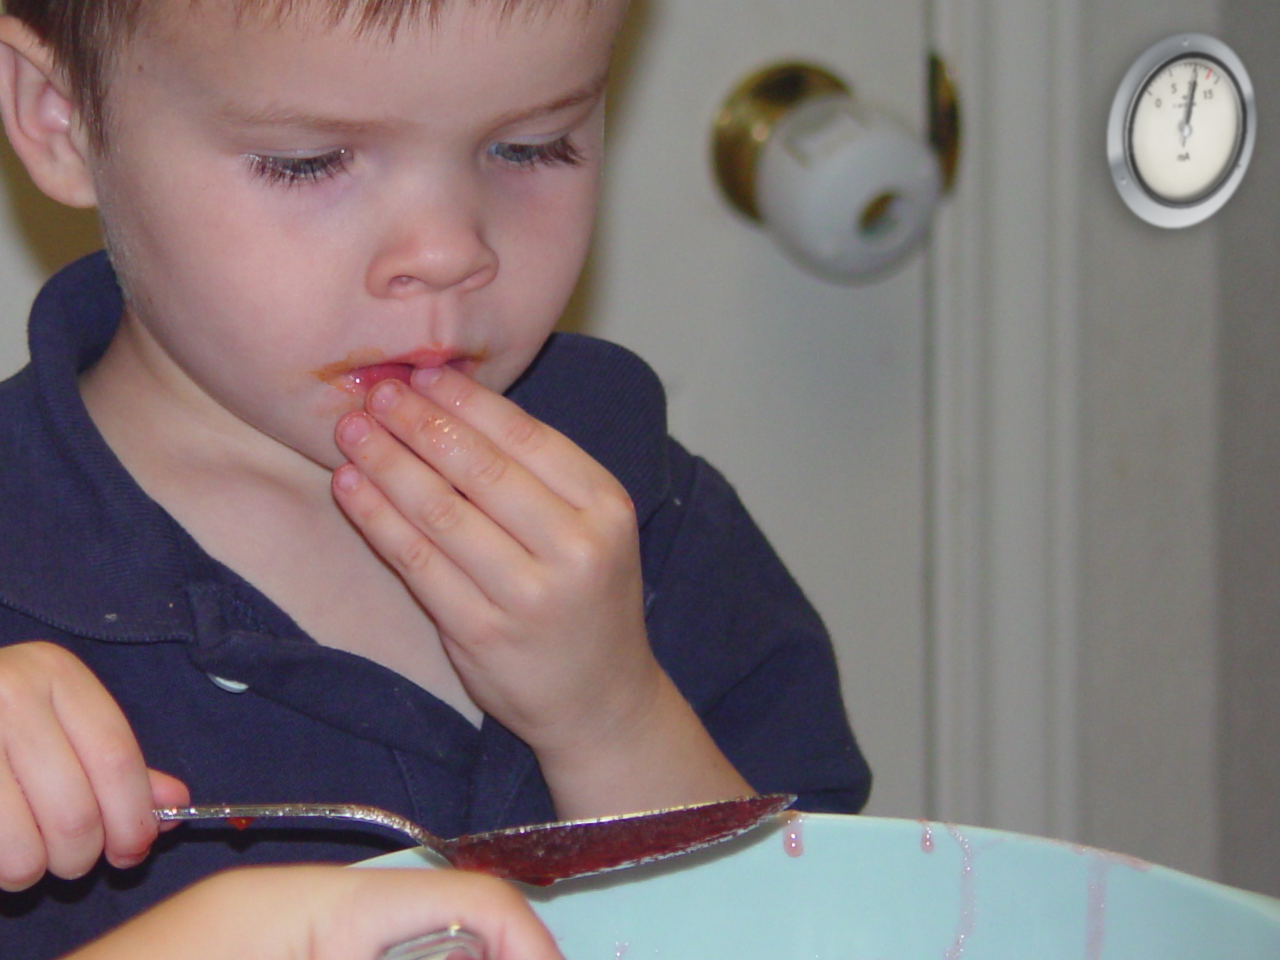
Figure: 10mA
